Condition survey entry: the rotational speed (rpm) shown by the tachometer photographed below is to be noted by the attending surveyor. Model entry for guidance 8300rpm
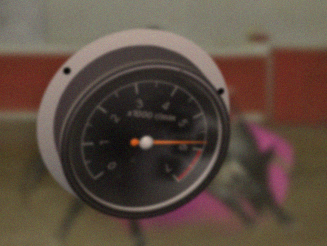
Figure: 5750rpm
